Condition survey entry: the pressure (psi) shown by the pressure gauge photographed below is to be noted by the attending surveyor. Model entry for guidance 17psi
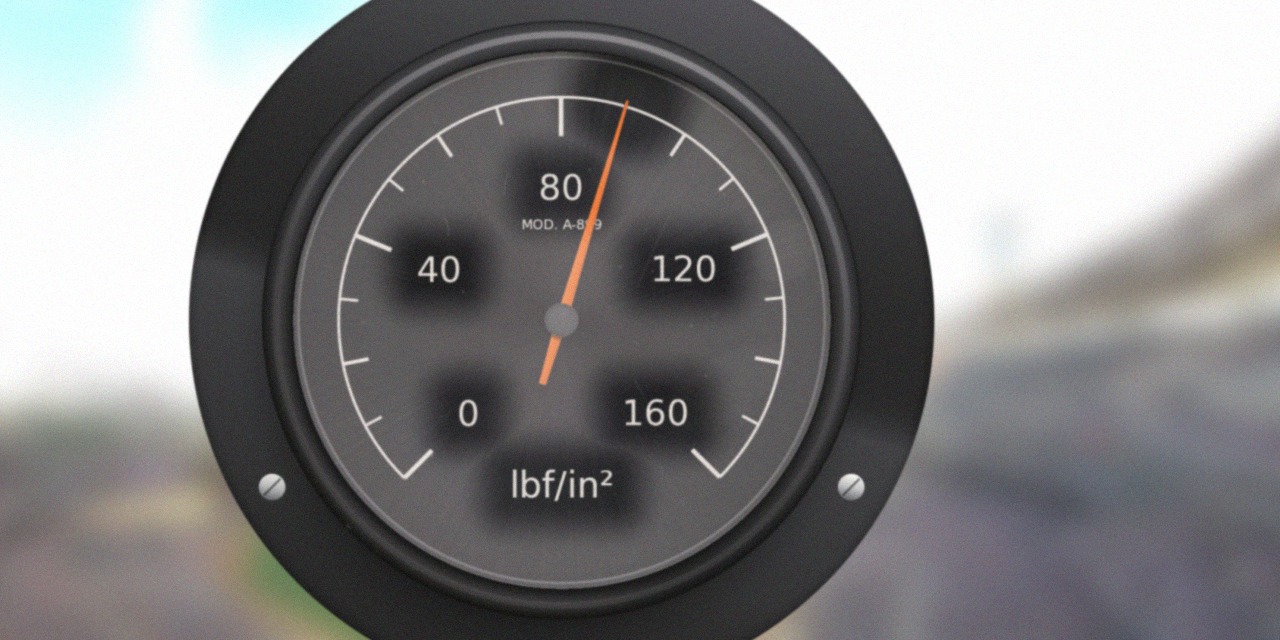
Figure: 90psi
